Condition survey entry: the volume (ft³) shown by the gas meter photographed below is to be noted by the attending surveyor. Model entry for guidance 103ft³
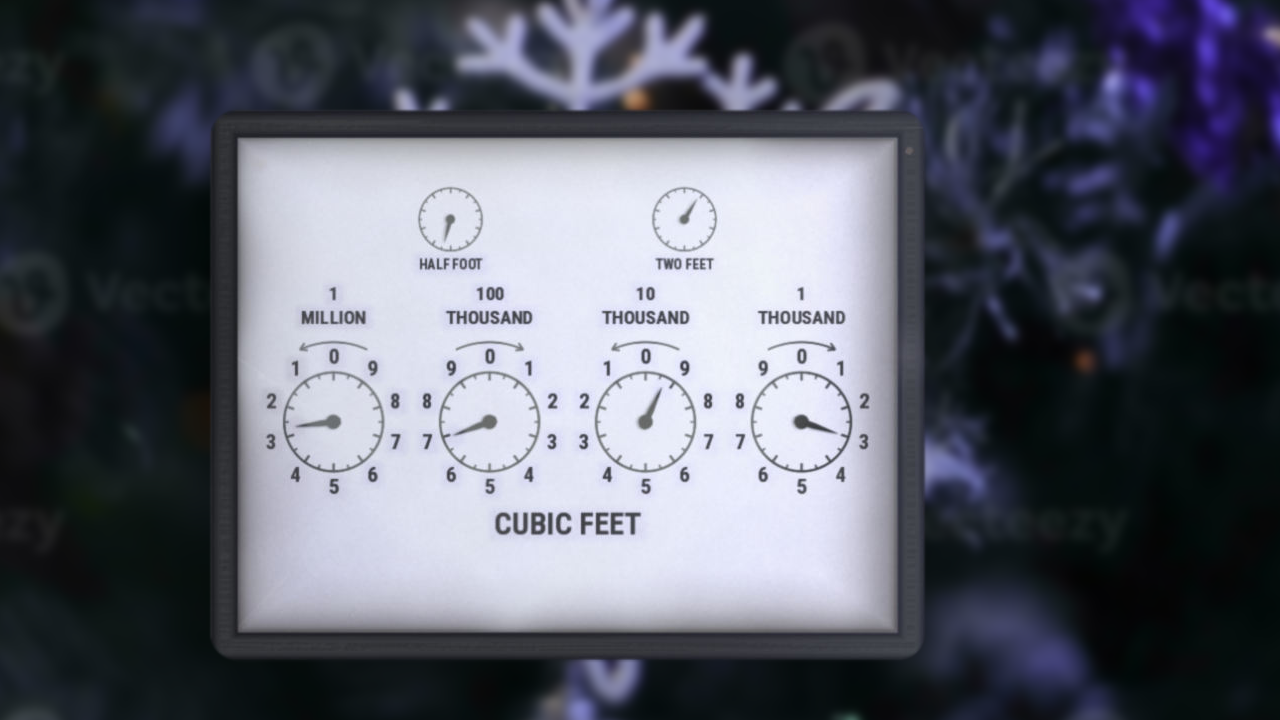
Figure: 269300ft³
